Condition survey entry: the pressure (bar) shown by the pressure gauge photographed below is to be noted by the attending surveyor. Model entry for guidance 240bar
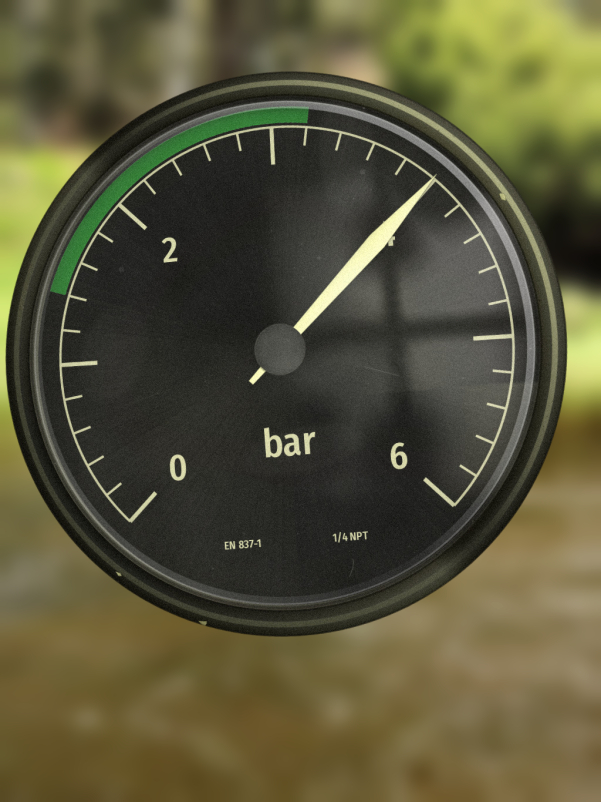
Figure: 4bar
